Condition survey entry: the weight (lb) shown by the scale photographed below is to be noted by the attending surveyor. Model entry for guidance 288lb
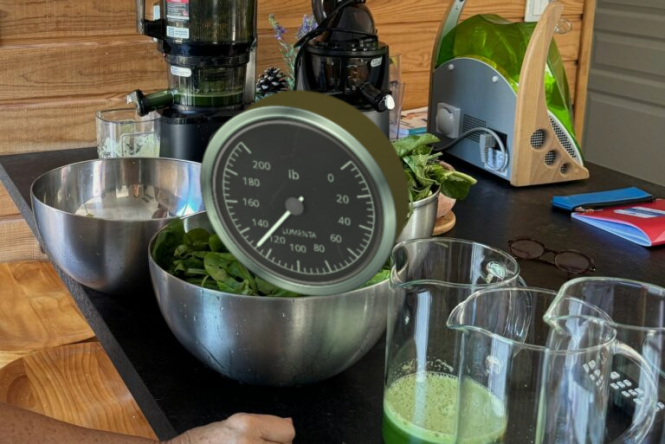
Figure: 128lb
